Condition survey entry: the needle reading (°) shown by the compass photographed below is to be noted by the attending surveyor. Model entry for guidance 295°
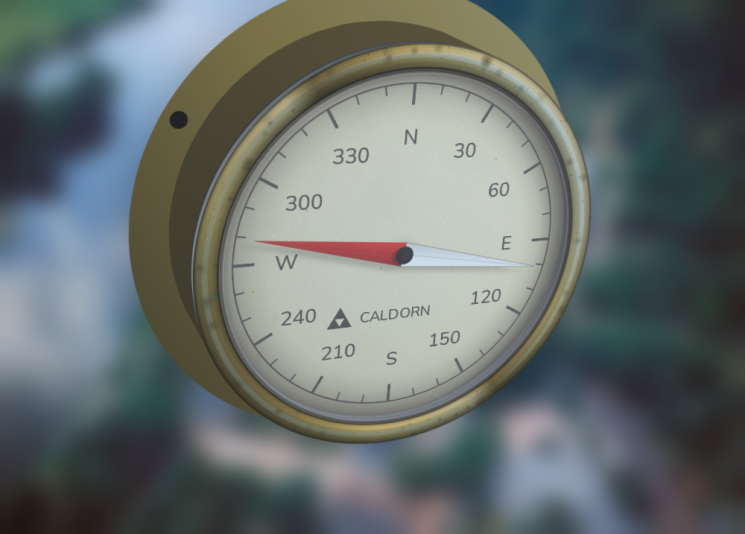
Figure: 280°
